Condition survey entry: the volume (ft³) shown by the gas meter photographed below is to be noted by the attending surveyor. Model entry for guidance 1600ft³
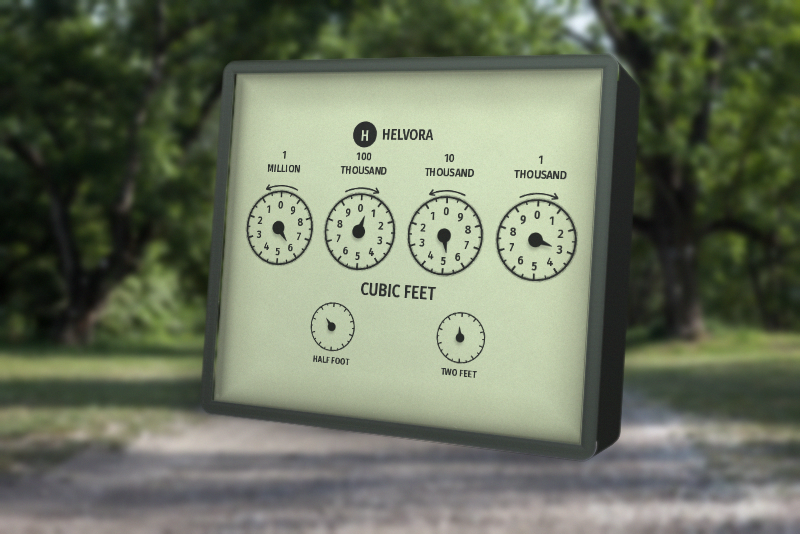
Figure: 605300ft³
